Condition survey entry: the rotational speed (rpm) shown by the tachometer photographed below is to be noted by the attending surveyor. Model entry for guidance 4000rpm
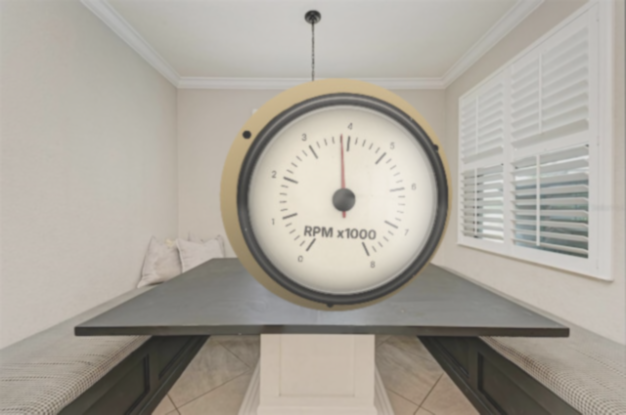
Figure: 3800rpm
